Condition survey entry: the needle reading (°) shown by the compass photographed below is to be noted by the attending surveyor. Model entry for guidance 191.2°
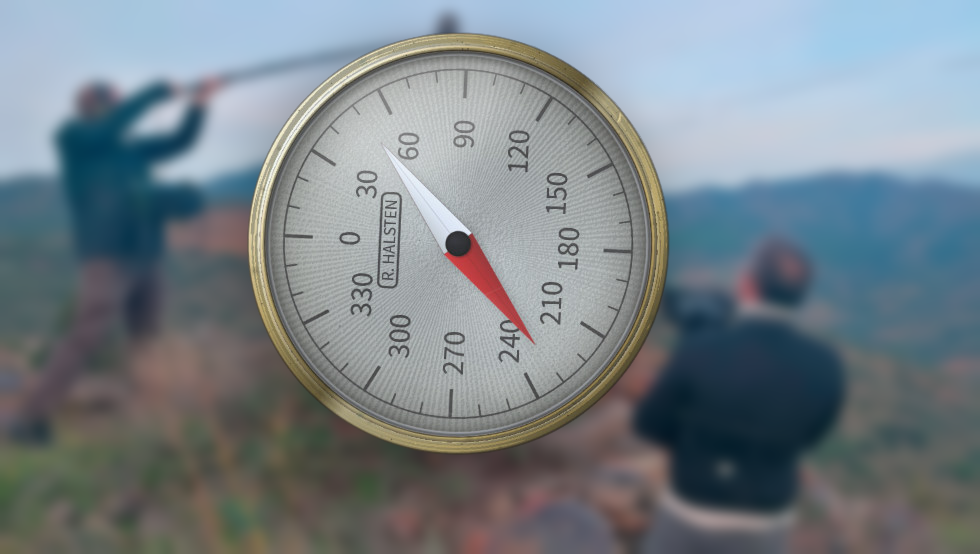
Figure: 230°
